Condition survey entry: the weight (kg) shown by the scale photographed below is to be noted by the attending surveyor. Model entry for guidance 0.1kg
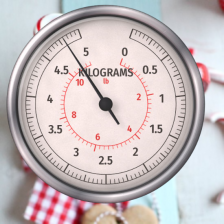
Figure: 4.8kg
